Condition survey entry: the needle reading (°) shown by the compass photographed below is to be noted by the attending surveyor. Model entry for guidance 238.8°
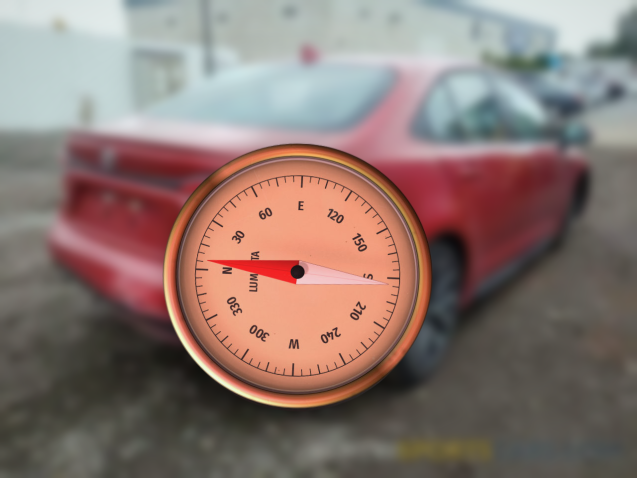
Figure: 5°
